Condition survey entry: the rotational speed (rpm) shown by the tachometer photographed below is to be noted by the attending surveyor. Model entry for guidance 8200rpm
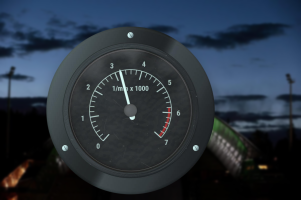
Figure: 3200rpm
